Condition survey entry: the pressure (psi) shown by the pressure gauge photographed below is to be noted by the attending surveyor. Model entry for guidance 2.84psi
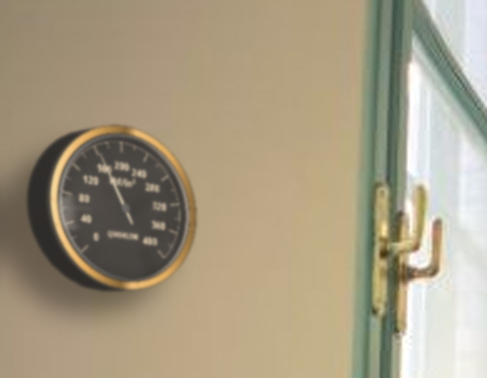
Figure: 160psi
